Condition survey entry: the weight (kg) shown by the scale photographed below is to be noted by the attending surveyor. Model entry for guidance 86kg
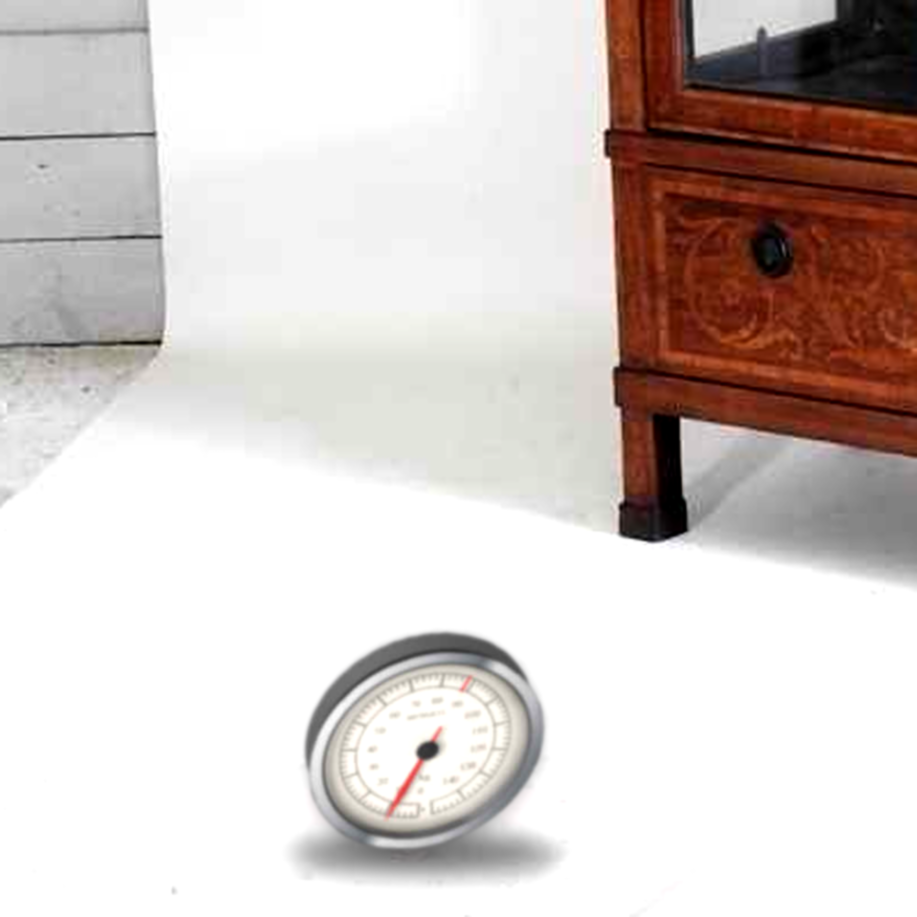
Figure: 10kg
